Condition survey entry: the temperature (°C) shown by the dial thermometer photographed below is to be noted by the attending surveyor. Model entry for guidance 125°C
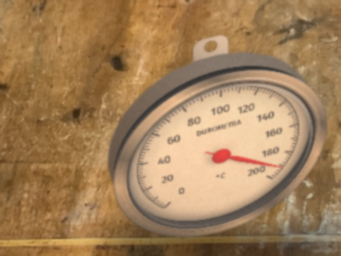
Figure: 190°C
